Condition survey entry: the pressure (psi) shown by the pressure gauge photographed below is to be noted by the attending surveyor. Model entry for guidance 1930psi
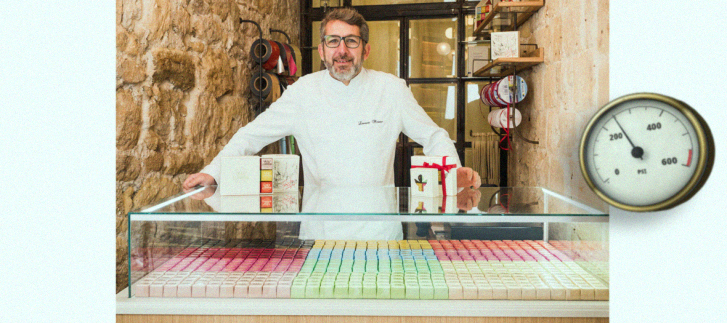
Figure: 250psi
